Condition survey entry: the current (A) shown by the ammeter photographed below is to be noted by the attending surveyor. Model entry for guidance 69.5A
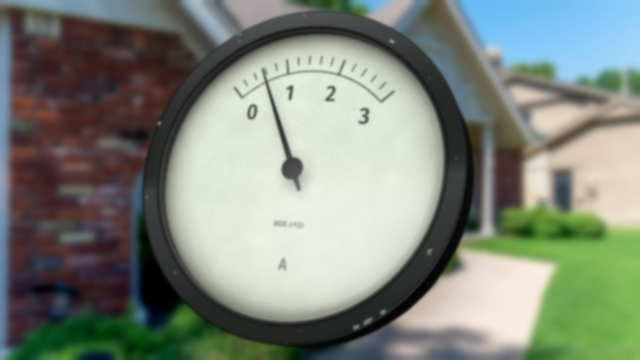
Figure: 0.6A
